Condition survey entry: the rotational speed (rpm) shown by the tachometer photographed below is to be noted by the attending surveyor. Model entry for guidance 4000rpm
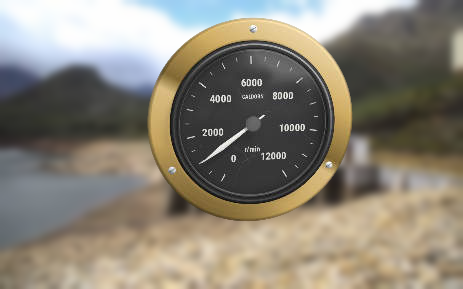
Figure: 1000rpm
